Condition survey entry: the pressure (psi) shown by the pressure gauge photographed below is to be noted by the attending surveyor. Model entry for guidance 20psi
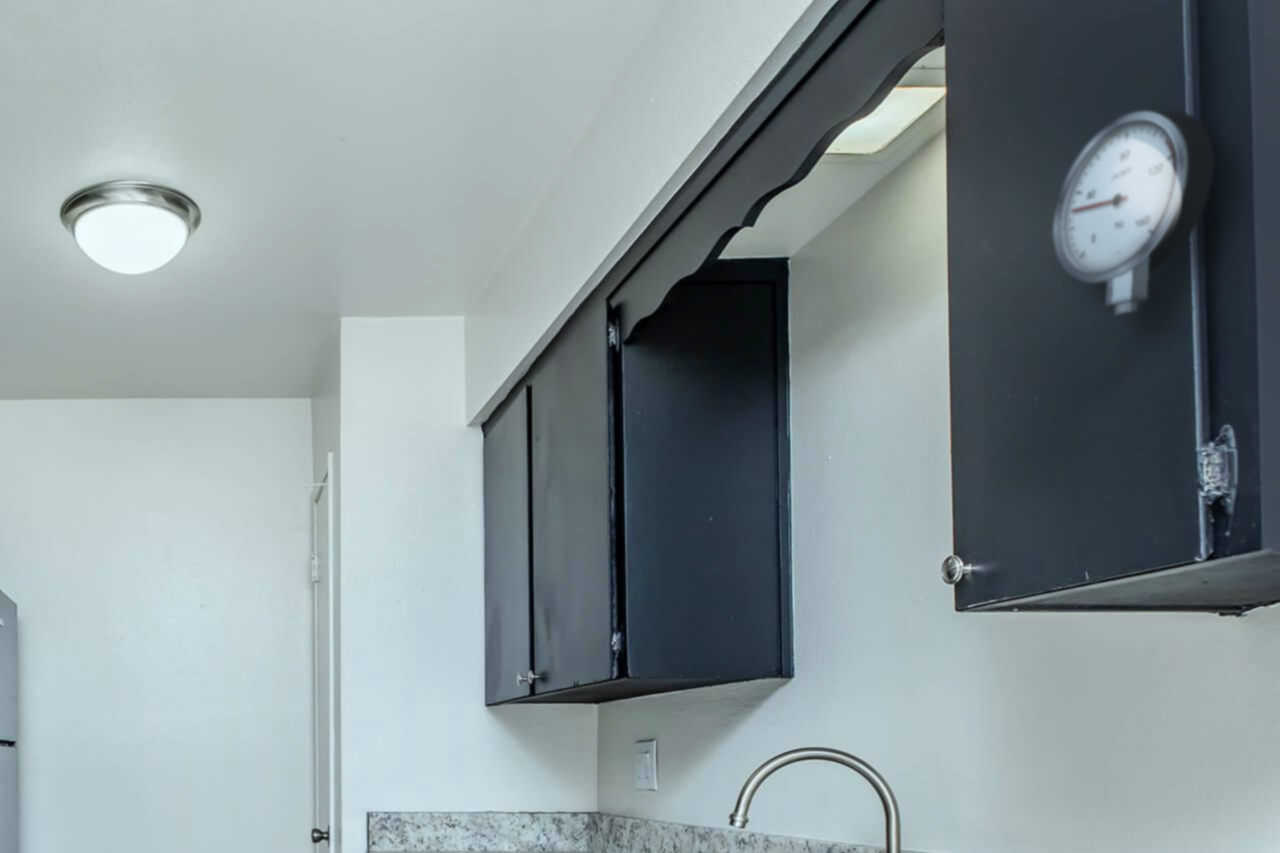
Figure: 30psi
